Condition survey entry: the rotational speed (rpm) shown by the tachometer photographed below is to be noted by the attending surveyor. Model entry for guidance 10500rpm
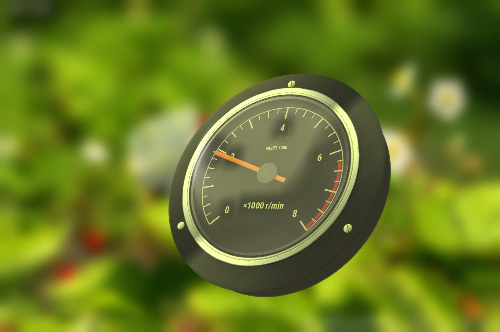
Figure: 1875rpm
